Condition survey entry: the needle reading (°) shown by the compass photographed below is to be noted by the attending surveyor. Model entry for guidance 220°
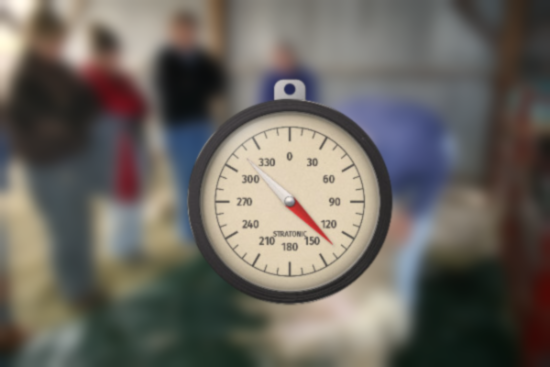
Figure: 135°
